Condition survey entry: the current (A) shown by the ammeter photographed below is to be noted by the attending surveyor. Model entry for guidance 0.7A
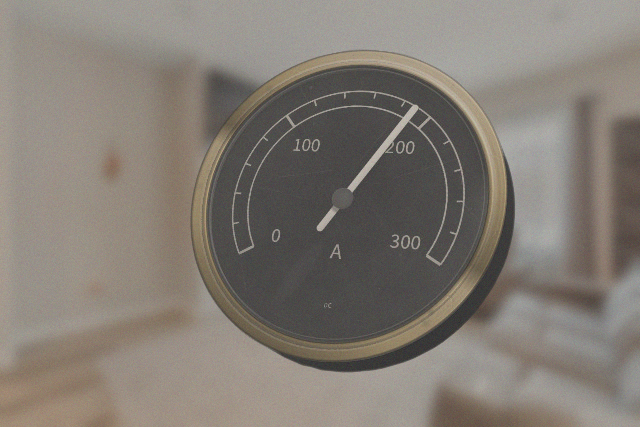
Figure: 190A
